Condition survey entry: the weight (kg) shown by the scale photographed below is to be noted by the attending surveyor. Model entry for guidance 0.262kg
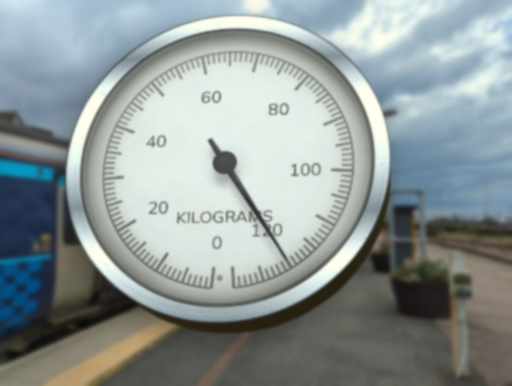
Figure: 120kg
